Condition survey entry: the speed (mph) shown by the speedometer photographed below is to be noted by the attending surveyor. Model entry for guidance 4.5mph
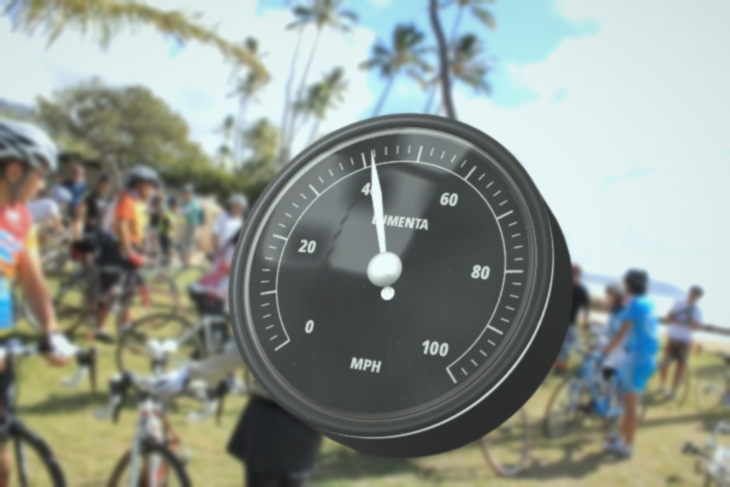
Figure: 42mph
